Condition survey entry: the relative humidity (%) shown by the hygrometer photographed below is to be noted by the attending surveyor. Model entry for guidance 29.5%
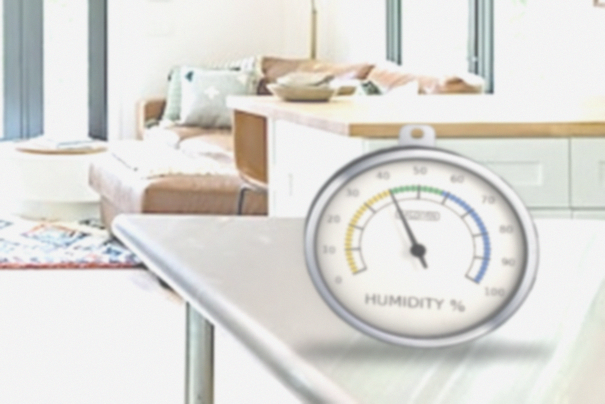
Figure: 40%
